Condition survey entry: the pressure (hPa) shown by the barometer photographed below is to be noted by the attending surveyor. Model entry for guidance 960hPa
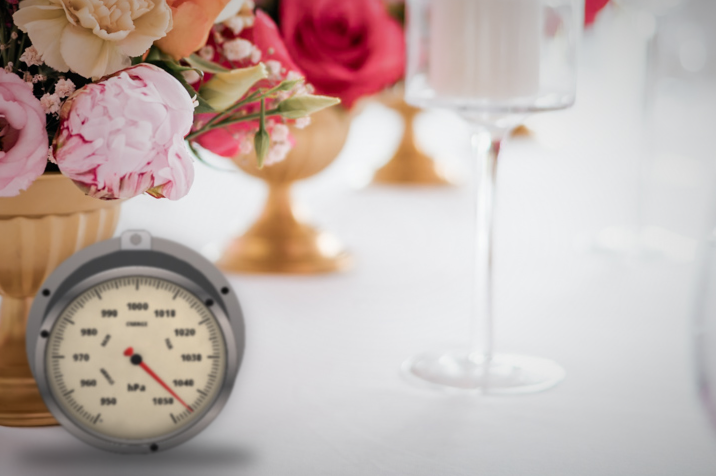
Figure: 1045hPa
